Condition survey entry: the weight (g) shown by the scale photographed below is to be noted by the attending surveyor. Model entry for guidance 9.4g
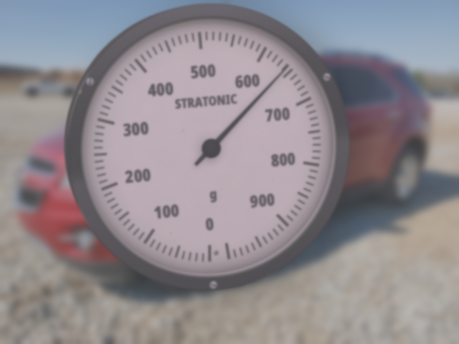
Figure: 640g
